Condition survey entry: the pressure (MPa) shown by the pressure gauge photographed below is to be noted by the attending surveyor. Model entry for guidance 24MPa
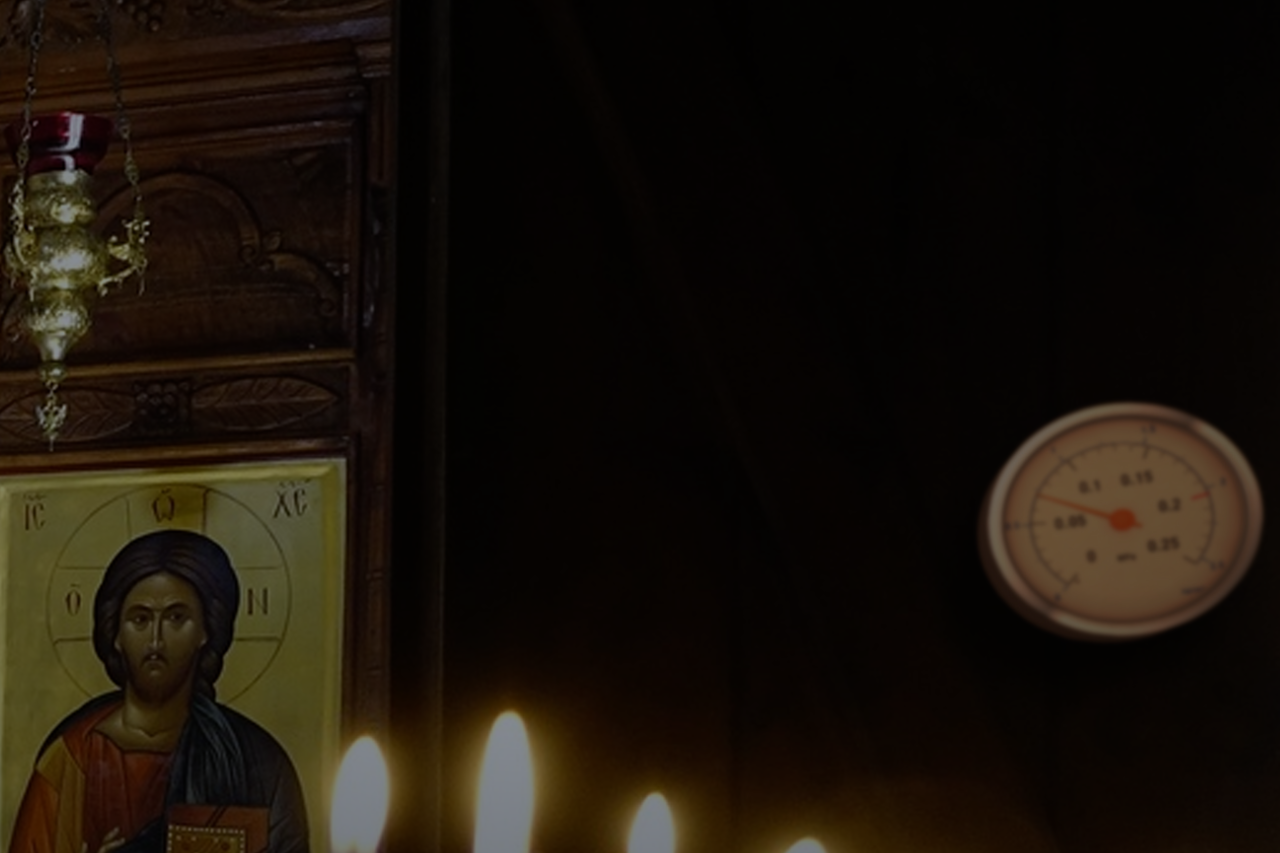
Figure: 0.07MPa
